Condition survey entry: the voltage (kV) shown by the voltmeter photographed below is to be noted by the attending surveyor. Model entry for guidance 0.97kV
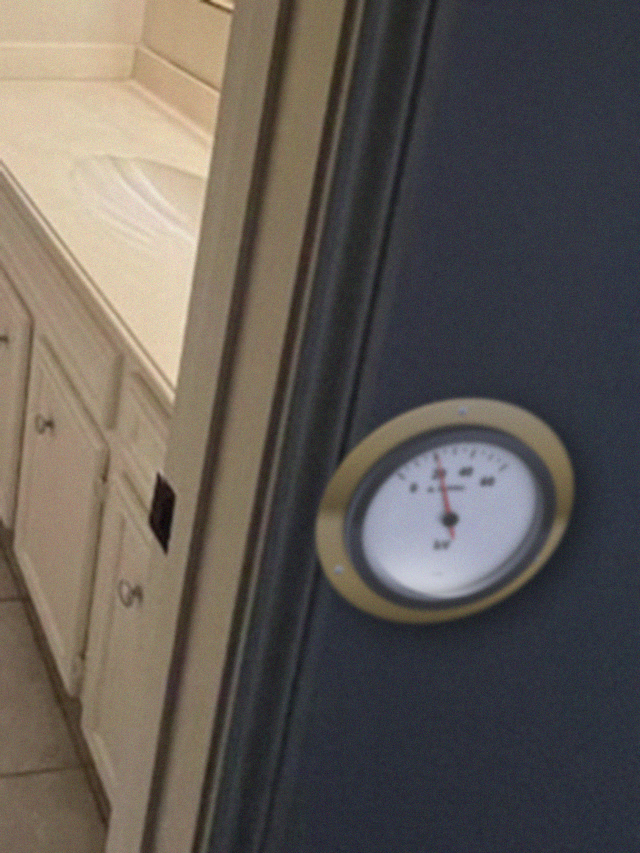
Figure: 20kV
